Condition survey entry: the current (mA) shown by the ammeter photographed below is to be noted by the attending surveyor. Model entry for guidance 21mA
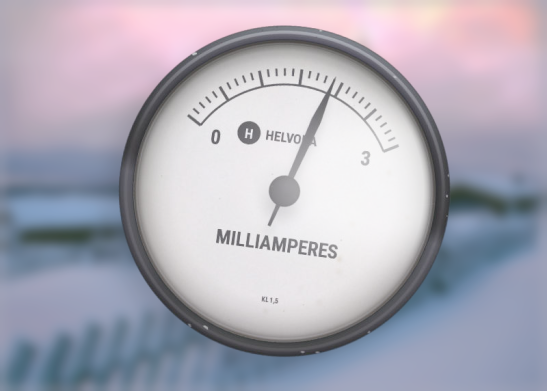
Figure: 1.9mA
